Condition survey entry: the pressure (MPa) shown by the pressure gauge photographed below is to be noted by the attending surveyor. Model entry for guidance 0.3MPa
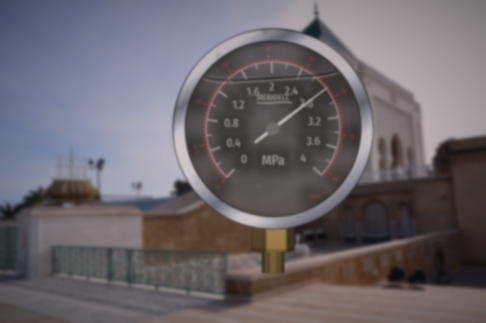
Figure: 2.8MPa
